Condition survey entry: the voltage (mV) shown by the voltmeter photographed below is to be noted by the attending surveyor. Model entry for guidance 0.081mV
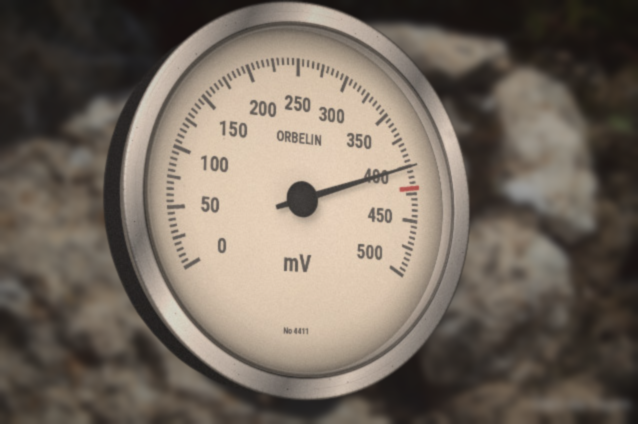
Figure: 400mV
